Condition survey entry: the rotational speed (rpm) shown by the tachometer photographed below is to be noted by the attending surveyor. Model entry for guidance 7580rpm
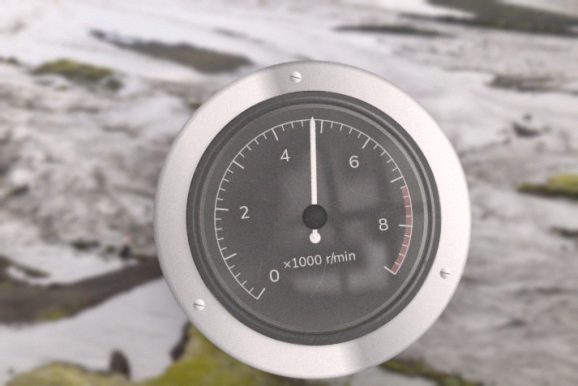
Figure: 4800rpm
